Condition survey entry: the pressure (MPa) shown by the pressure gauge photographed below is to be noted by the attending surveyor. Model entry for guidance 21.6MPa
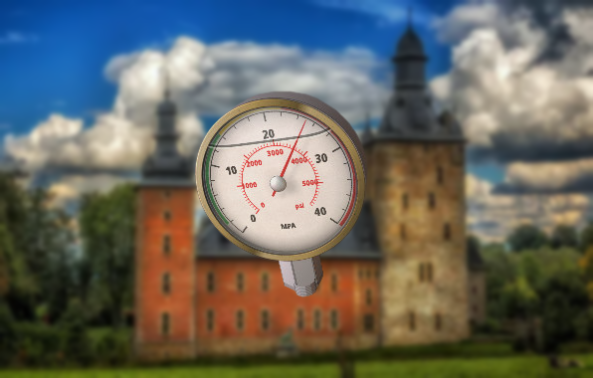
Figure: 25MPa
